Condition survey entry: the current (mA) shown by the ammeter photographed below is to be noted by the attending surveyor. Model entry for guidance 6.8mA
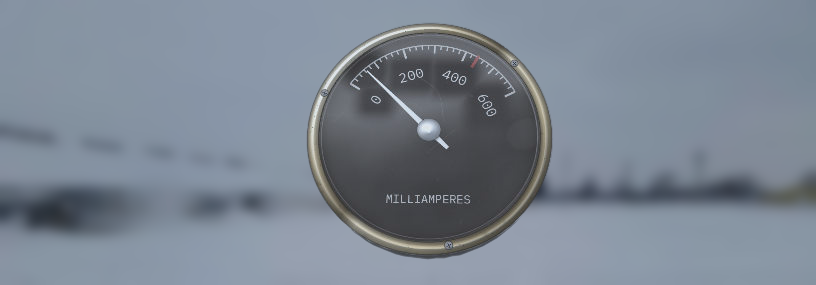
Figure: 60mA
